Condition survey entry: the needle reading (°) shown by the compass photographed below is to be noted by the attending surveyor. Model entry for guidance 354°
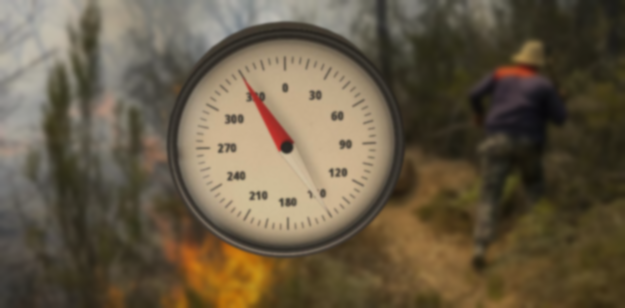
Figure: 330°
